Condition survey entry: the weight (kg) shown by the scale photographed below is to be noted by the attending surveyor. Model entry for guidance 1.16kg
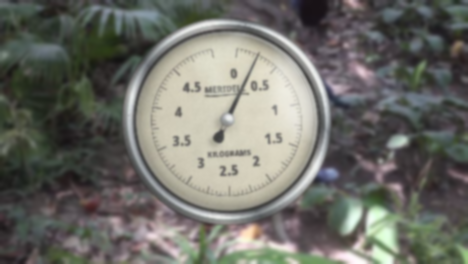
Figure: 0.25kg
